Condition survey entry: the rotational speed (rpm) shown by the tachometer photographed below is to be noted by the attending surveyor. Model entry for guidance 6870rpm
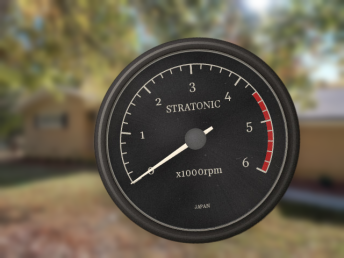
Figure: 0rpm
